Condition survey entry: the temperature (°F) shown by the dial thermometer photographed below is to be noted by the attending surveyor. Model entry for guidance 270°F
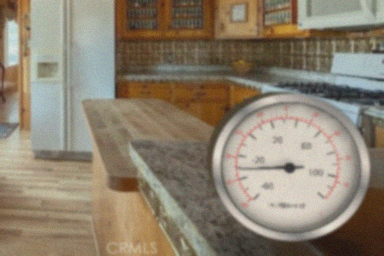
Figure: -30°F
